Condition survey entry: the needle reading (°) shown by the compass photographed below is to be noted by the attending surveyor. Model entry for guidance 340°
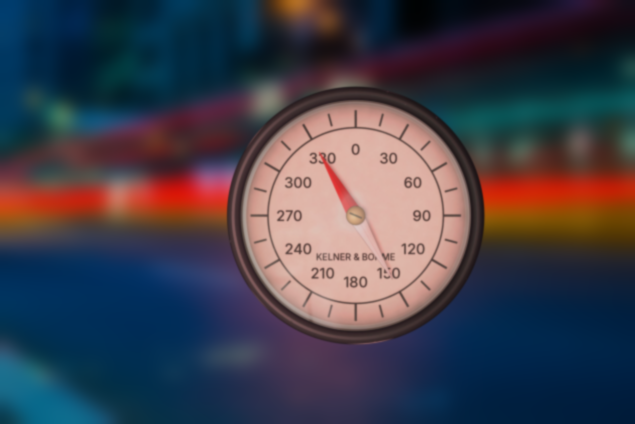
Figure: 330°
